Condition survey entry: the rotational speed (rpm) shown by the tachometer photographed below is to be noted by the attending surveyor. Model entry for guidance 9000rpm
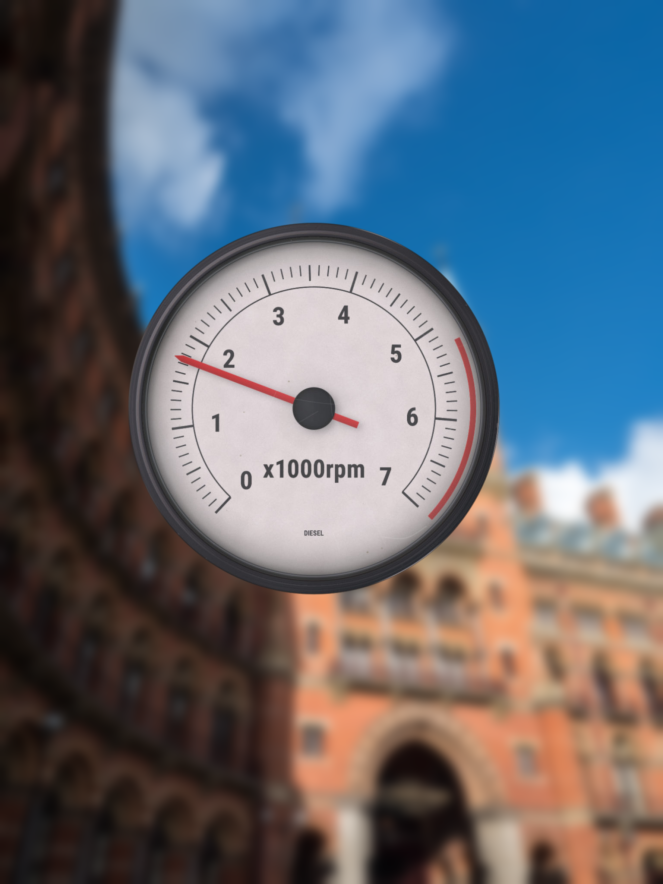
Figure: 1750rpm
